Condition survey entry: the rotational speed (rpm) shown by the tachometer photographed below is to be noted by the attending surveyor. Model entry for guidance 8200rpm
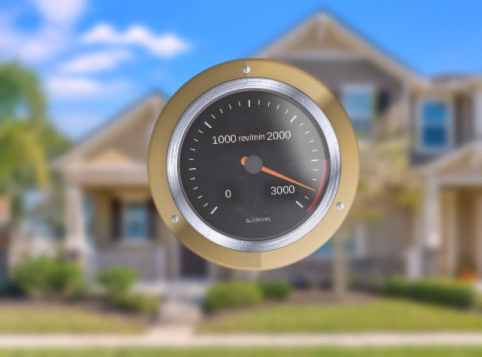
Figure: 2800rpm
